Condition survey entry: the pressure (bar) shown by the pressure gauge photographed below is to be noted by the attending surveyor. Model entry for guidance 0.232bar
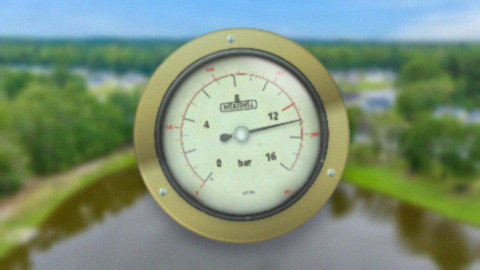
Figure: 13bar
